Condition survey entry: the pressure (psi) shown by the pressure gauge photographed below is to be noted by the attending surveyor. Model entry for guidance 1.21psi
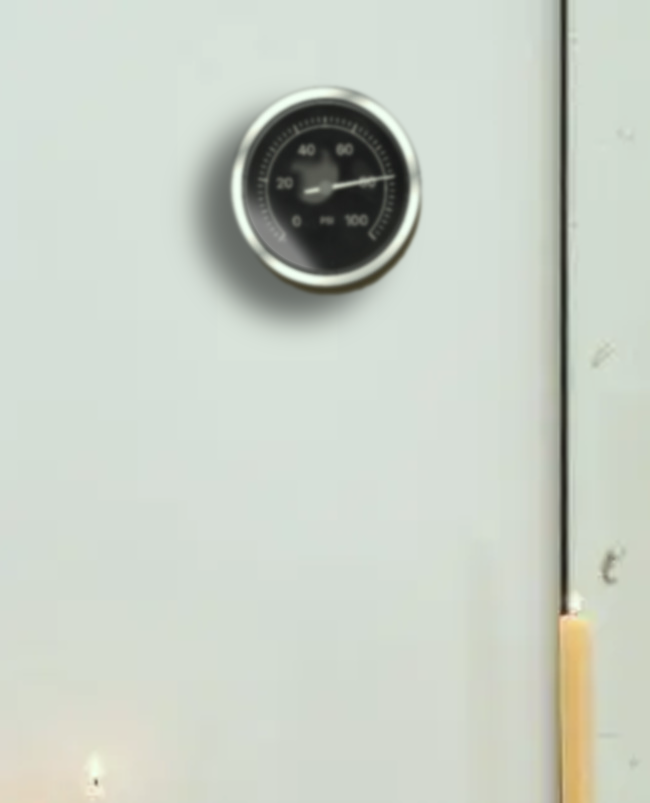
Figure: 80psi
